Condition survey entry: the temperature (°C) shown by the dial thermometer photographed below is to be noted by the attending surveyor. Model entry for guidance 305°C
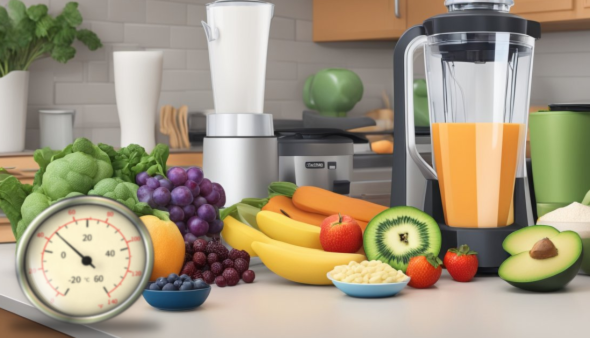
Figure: 8°C
